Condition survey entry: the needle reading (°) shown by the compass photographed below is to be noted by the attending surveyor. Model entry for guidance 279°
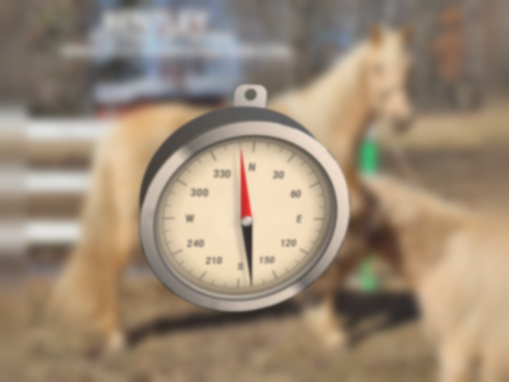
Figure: 350°
